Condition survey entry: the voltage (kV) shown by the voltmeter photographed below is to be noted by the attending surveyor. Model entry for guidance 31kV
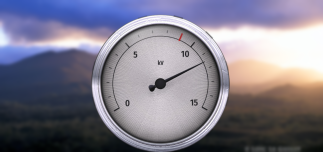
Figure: 11.5kV
